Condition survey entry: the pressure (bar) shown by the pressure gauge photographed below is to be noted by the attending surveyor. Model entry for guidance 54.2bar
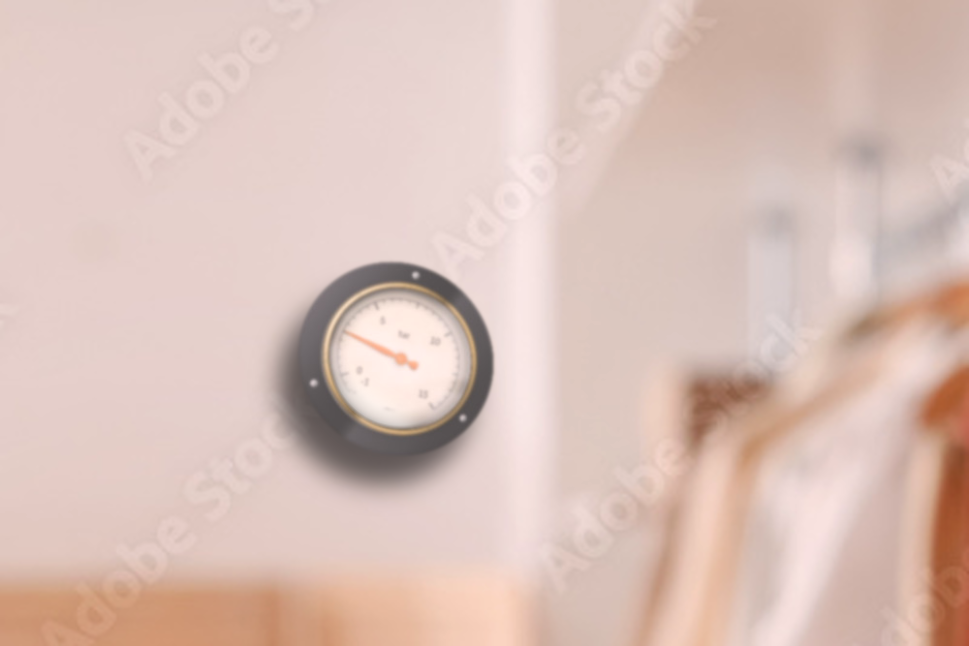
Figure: 2.5bar
